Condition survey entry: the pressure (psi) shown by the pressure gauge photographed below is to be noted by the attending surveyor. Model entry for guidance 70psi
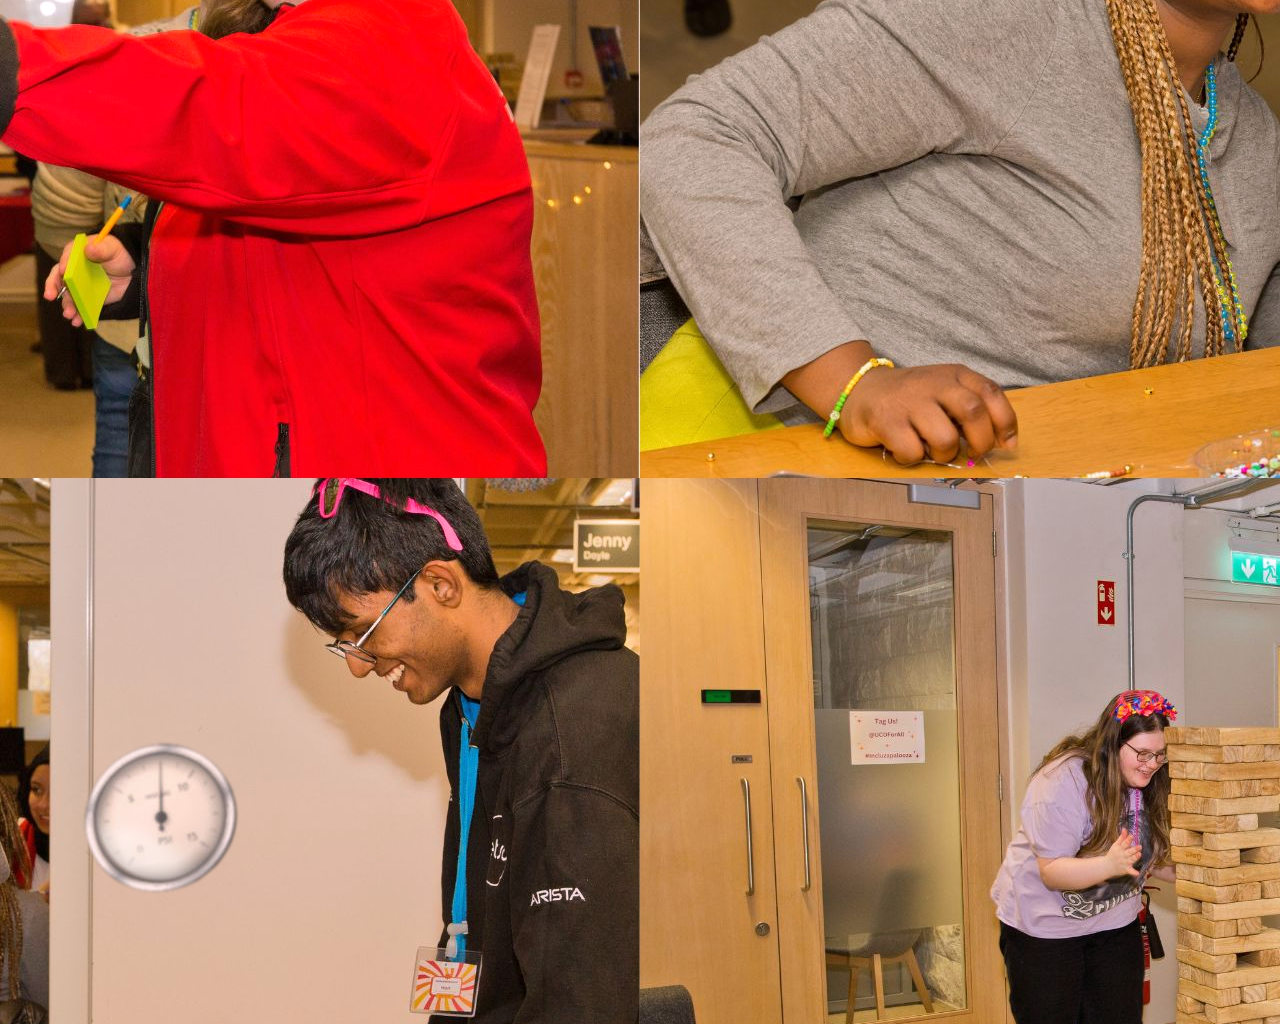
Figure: 8psi
